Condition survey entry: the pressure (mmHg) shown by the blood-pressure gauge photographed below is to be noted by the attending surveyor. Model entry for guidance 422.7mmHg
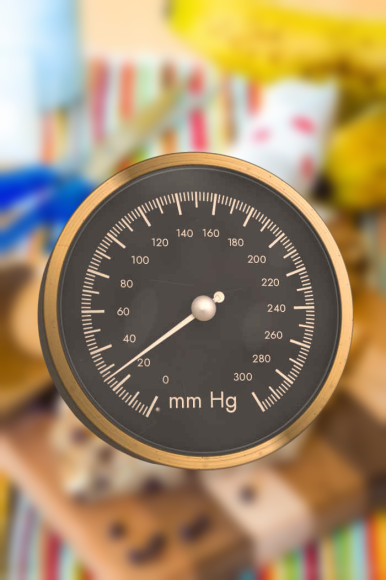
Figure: 26mmHg
